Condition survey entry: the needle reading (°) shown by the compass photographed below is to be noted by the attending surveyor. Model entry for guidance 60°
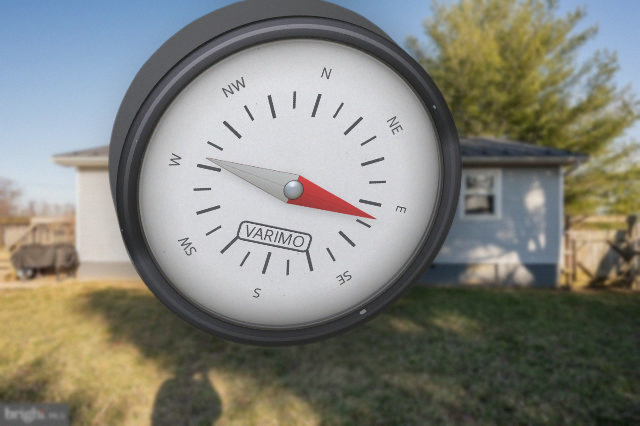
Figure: 97.5°
